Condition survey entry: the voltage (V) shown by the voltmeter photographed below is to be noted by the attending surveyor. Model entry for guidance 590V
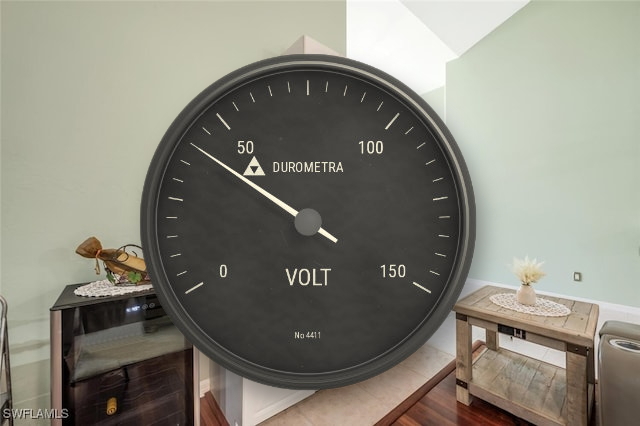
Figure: 40V
